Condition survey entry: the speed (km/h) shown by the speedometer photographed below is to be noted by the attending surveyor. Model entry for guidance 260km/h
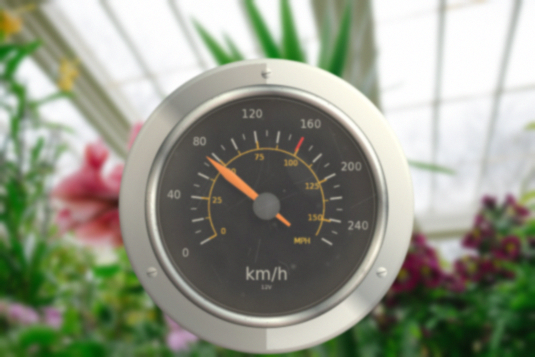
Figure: 75km/h
